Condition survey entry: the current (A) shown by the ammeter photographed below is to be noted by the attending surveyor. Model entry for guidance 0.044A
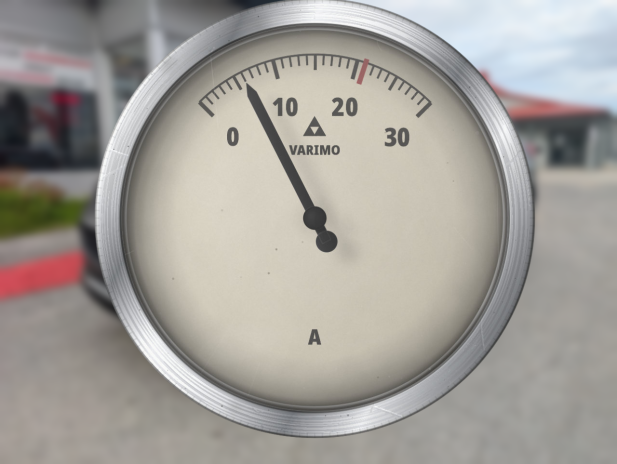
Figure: 6A
